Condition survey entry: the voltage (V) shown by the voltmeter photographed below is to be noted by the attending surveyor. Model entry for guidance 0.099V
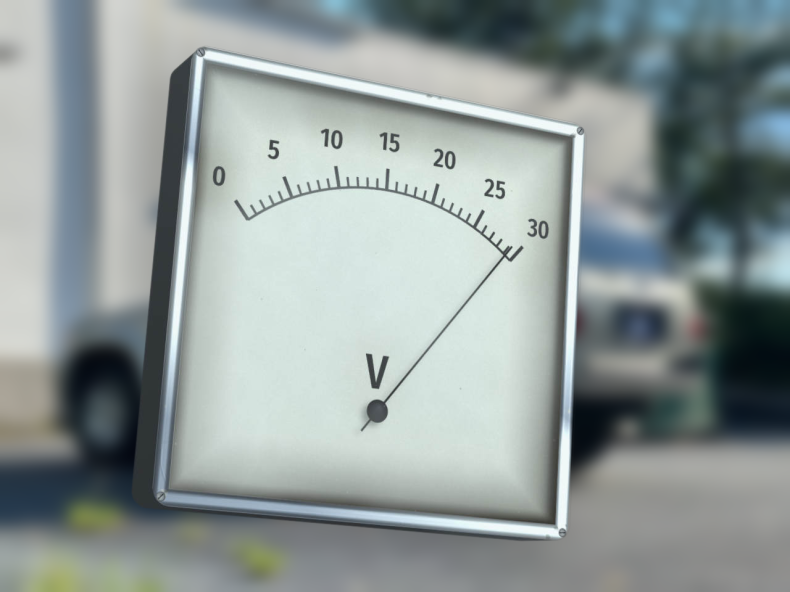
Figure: 29V
